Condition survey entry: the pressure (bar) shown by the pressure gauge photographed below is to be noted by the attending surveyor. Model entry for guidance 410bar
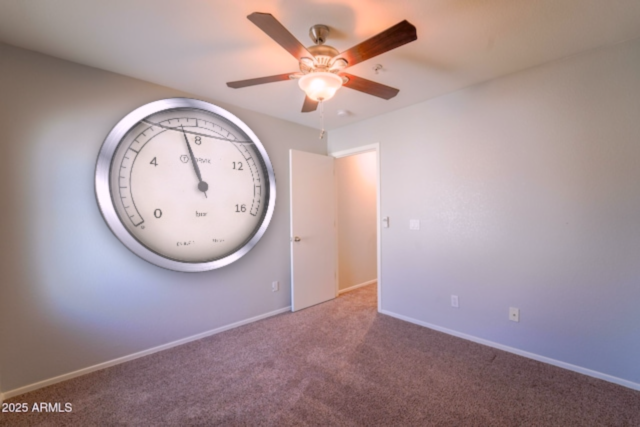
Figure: 7bar
